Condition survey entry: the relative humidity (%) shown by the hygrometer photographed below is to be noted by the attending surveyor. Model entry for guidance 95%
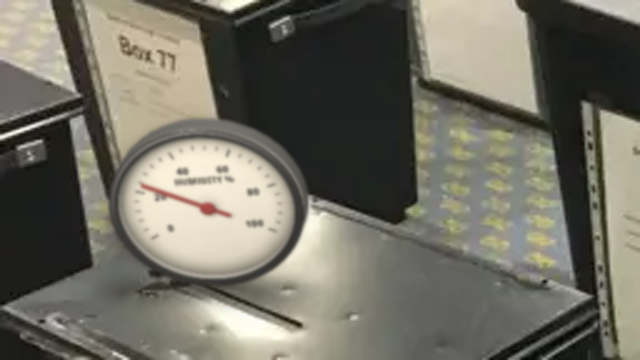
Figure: 24%
